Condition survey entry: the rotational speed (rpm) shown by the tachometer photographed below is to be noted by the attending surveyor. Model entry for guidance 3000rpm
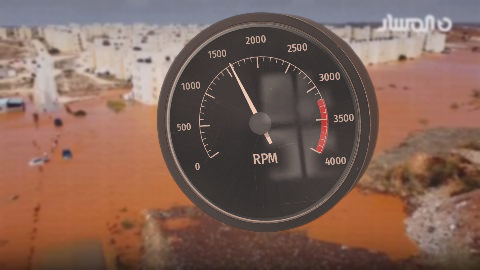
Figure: 1600rpm
